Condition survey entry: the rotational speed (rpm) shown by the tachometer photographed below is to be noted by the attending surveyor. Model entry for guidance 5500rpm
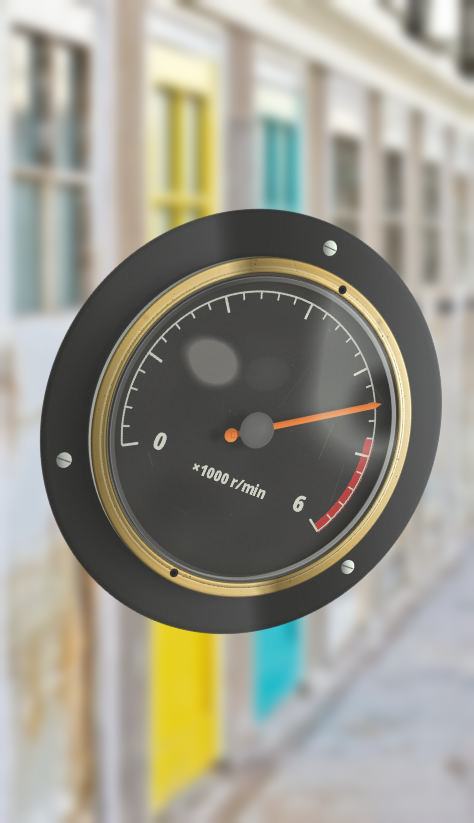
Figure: 4400rpm
